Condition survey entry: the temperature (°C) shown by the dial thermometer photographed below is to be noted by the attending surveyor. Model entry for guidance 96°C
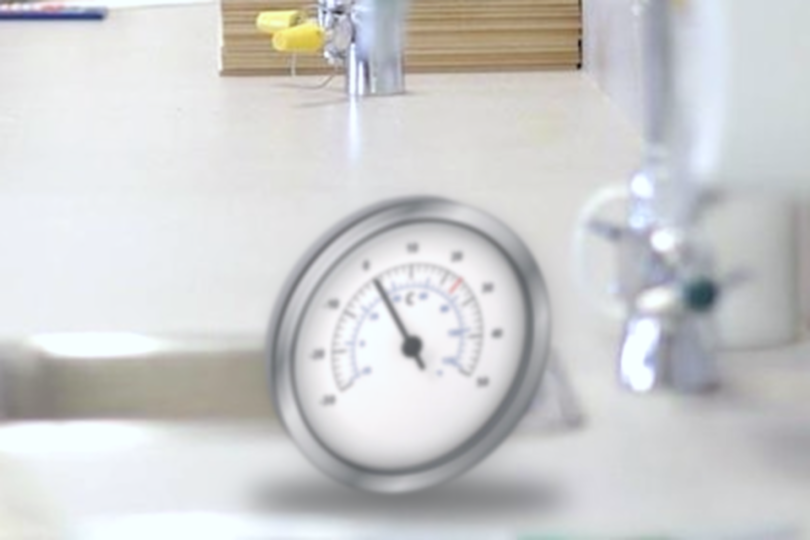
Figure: 0°C
